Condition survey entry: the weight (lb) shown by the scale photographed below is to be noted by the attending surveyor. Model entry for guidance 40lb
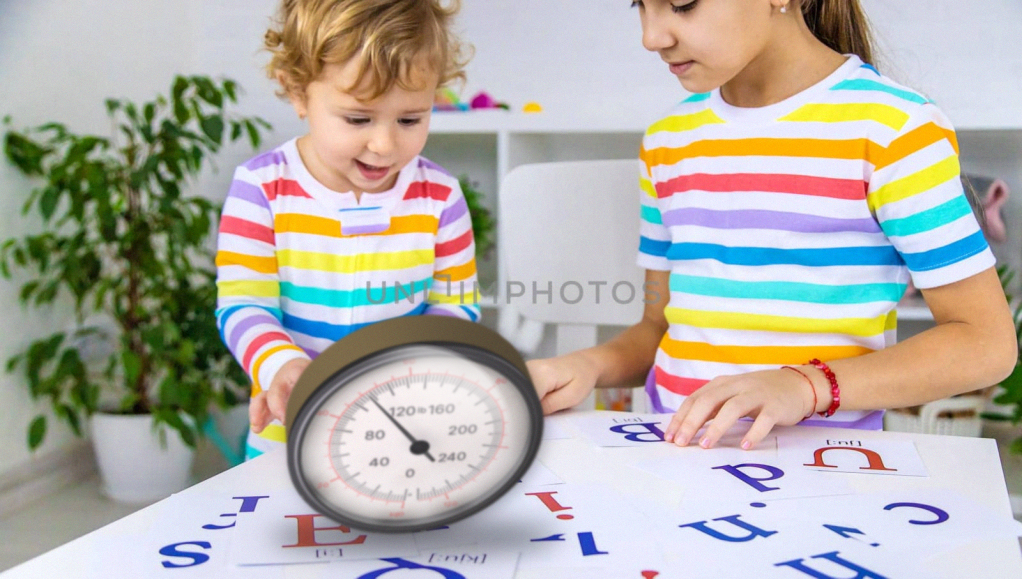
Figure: 110lb
